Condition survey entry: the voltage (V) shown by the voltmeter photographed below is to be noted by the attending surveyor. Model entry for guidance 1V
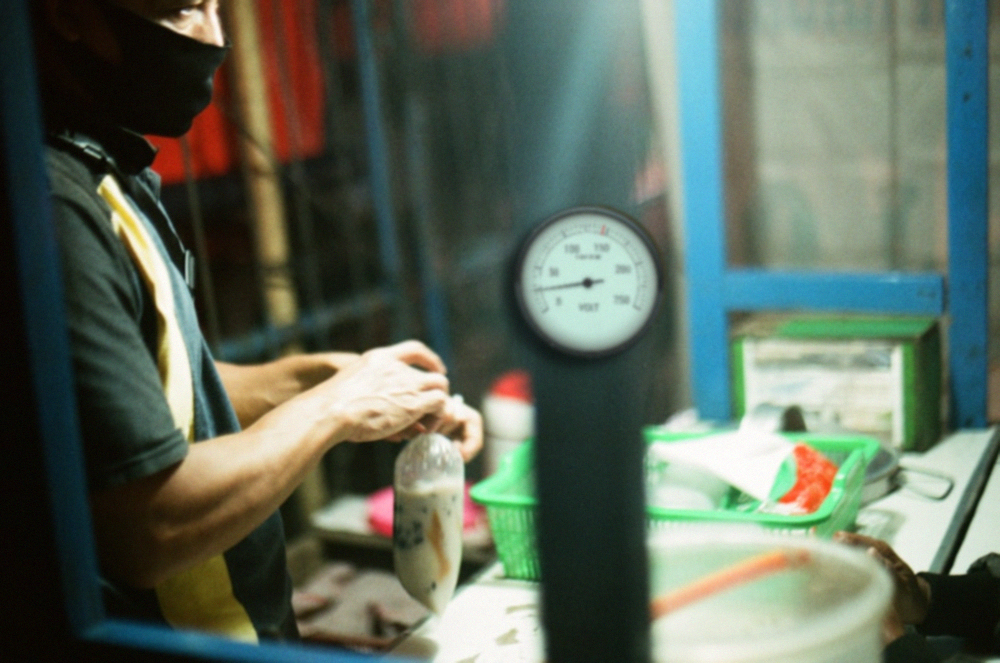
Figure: 25V
